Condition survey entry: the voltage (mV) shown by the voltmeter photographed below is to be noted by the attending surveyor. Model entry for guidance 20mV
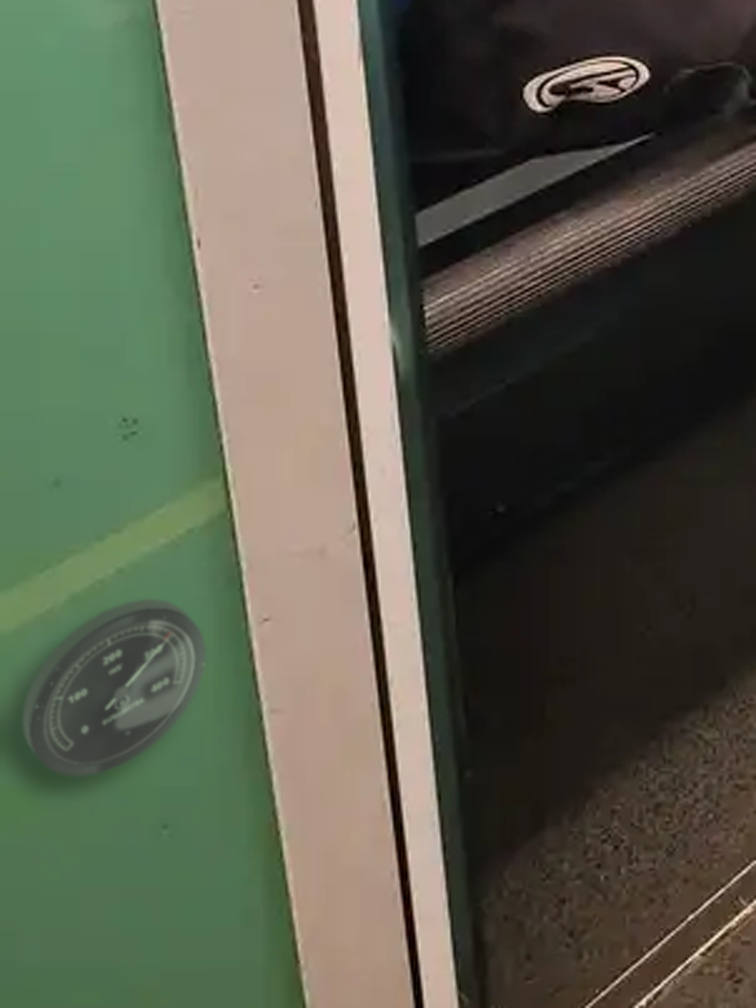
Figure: 300mV
